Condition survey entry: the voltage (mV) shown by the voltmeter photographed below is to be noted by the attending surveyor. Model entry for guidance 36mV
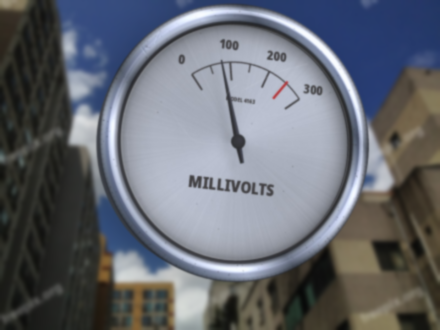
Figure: 75mV
